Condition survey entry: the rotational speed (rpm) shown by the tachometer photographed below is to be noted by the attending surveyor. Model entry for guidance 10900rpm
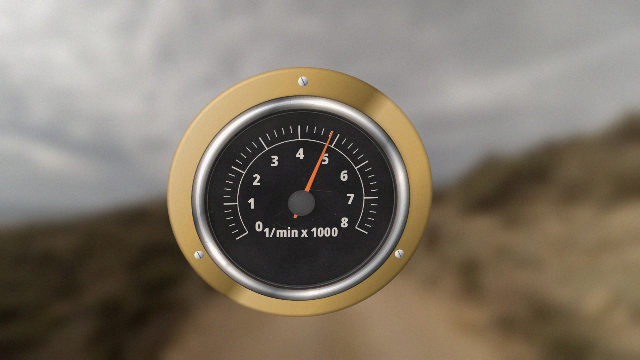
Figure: 4800rpm
